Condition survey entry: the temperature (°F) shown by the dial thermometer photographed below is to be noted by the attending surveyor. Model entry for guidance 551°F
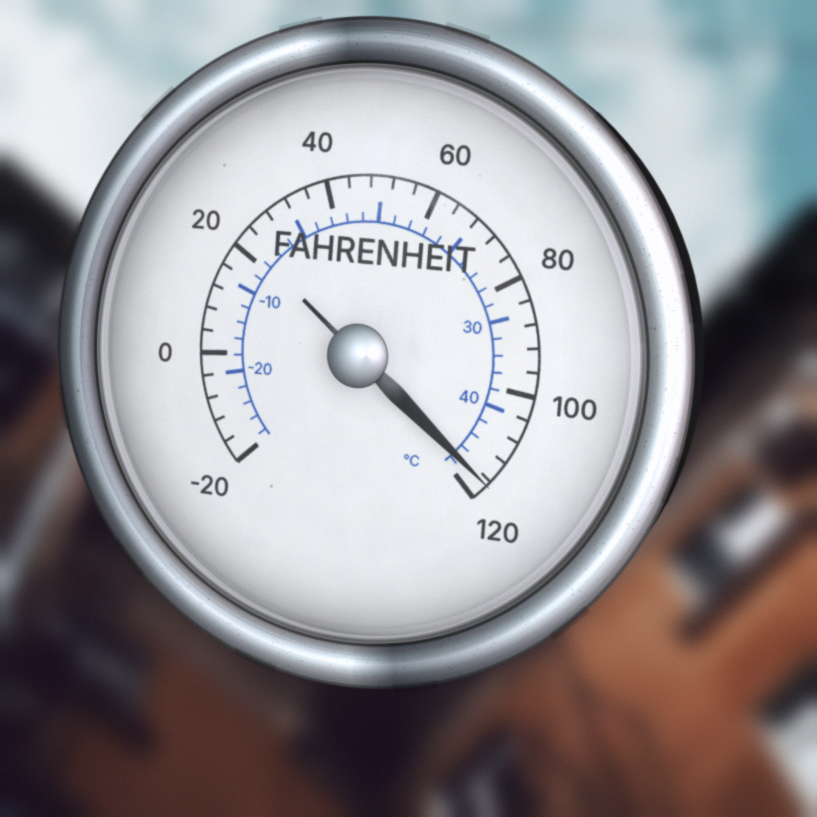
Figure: 116°F
